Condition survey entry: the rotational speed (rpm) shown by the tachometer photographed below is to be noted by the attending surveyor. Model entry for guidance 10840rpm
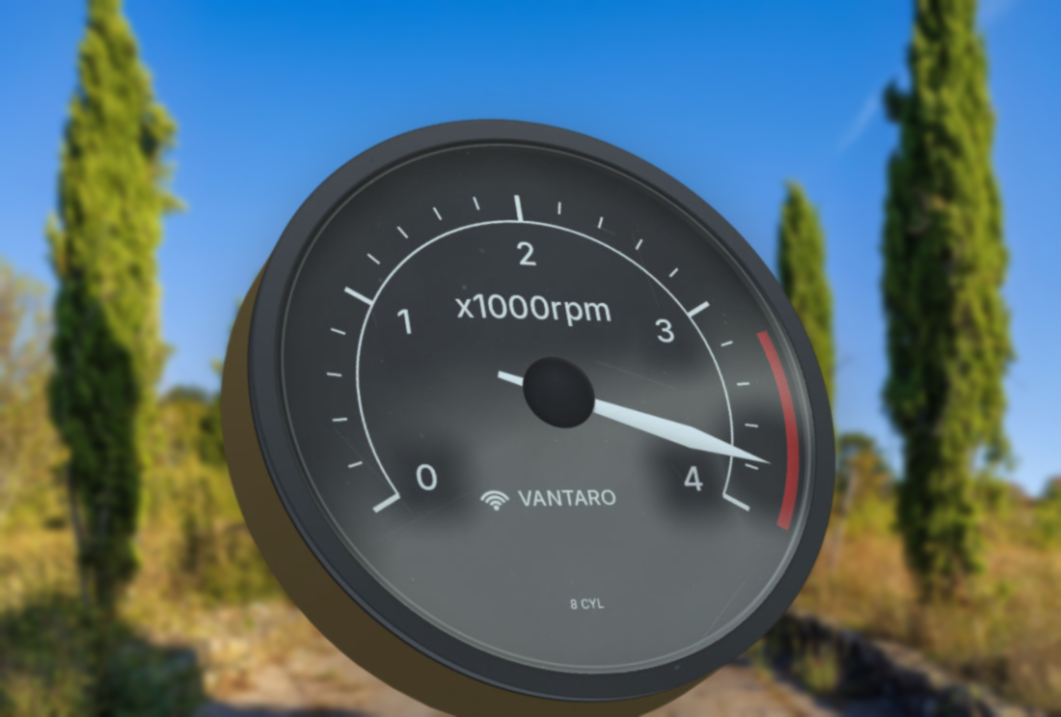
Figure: 3800rpm
